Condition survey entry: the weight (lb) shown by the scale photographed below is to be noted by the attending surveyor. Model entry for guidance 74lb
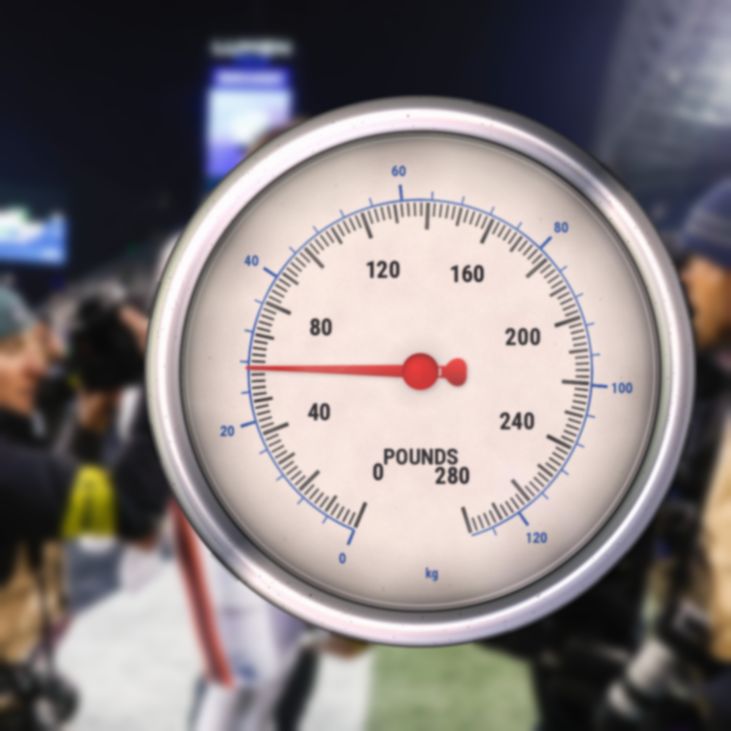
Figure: 60lb
